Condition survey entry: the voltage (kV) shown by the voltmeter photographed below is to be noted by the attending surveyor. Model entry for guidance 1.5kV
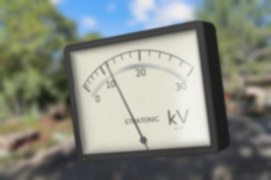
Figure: 12kV
